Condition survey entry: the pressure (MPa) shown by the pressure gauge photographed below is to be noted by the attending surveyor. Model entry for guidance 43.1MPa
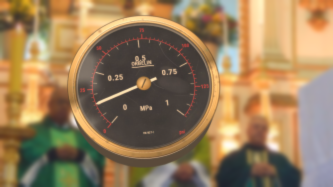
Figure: 0.1MPa
